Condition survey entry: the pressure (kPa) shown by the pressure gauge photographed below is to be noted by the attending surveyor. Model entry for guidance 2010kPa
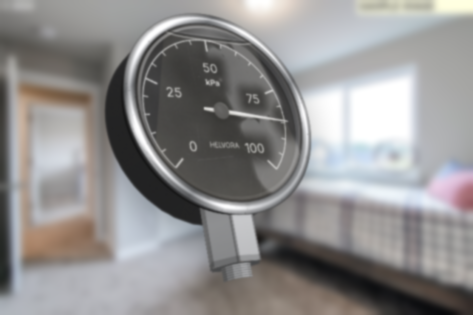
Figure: 85kPa
